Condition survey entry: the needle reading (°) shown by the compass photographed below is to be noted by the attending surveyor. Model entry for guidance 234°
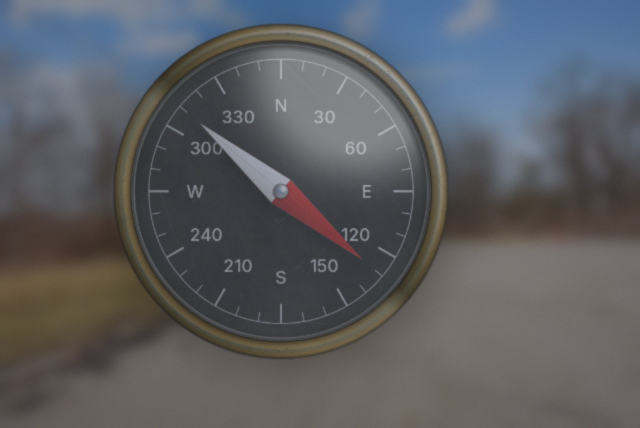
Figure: 130°
